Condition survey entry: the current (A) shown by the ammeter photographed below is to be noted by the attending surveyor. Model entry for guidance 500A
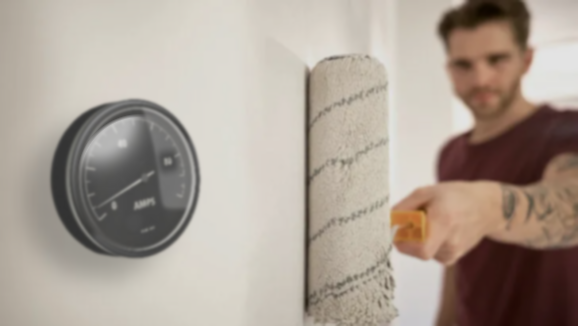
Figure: 5A
